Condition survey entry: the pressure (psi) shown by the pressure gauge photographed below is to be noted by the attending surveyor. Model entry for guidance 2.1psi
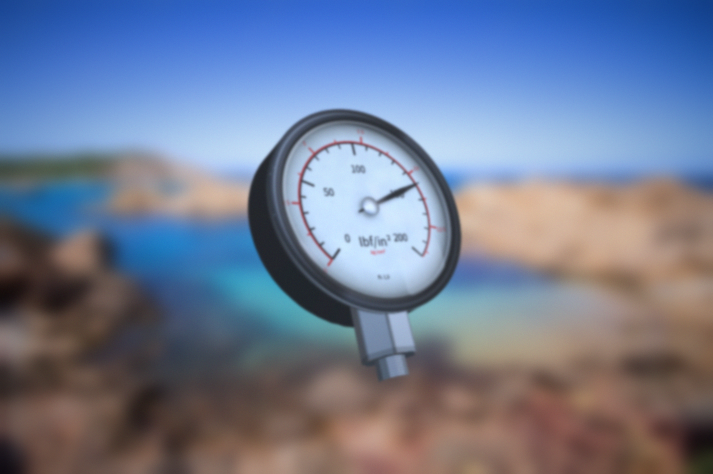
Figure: 150psi
